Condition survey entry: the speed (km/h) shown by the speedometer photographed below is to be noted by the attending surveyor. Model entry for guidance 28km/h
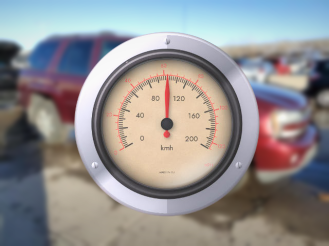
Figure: 100km/h
